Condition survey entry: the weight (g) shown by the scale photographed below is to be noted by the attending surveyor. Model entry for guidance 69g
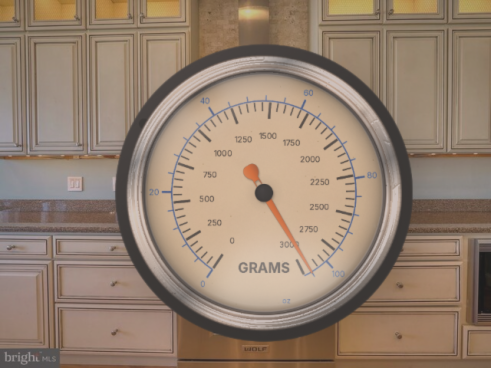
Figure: 2950g
